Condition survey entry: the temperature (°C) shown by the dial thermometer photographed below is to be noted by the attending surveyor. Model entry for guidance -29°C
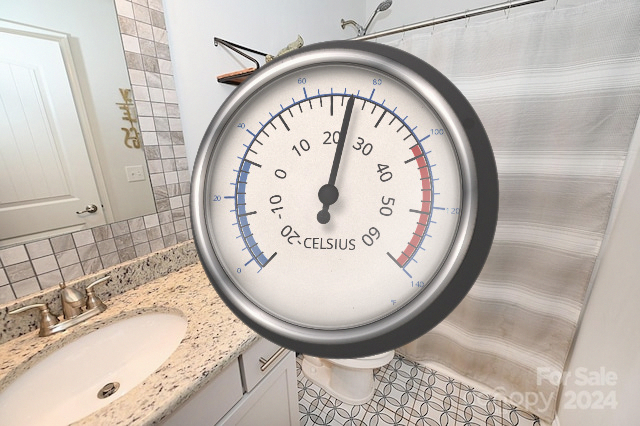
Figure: 24°C
